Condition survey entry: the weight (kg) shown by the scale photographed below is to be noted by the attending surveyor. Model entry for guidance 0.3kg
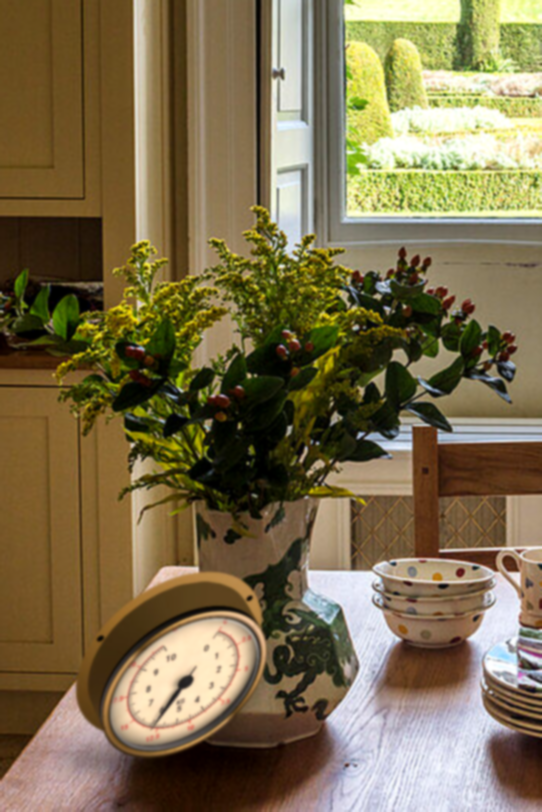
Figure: 6kg
